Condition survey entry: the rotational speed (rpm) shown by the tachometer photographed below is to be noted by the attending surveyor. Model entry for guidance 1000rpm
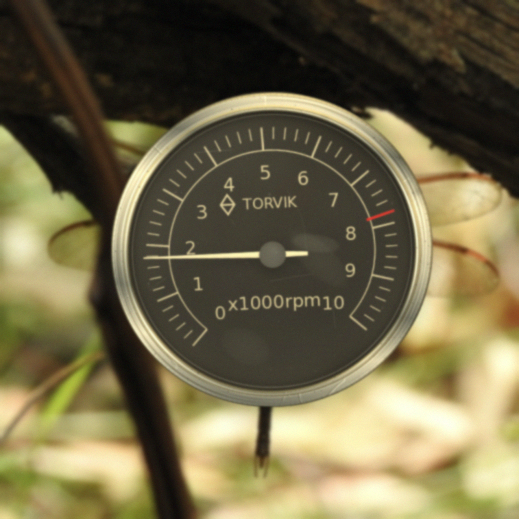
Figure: 1800rpm
